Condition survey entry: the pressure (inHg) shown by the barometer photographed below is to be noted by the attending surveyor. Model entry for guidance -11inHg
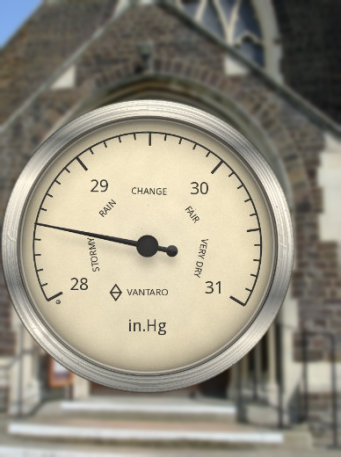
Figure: 28.5inHg
